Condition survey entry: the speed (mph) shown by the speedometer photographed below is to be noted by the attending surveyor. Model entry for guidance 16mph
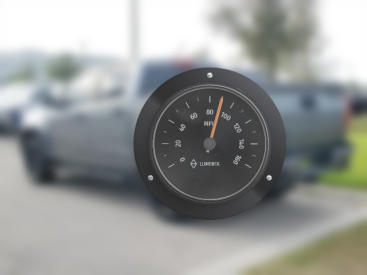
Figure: 90mph
